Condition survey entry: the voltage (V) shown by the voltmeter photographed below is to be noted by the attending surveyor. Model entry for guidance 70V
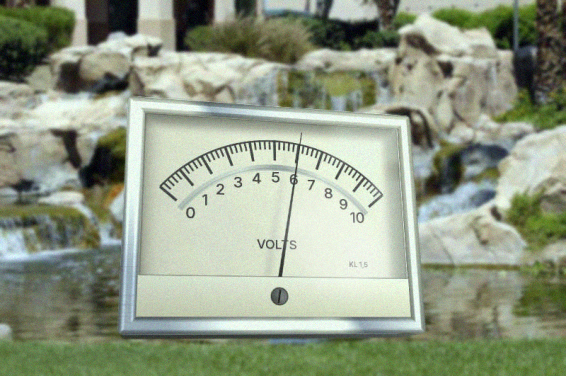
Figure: 6V
